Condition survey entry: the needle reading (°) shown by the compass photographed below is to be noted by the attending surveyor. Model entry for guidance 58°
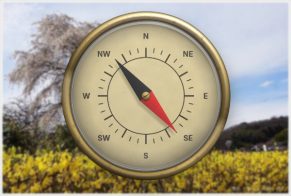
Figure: 140°
